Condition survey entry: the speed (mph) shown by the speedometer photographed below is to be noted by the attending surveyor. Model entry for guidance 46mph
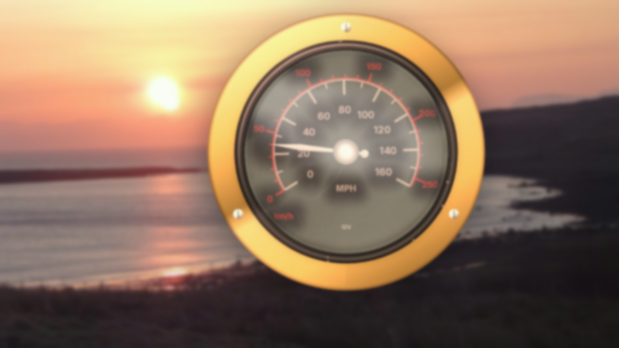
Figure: 25mph
